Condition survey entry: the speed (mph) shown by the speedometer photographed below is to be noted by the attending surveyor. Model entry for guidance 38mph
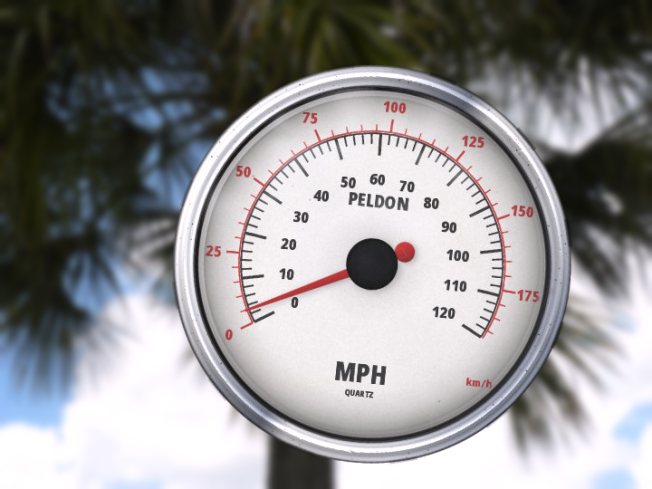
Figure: 3mph
